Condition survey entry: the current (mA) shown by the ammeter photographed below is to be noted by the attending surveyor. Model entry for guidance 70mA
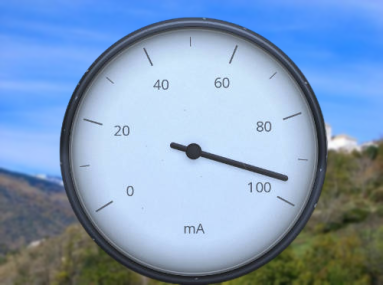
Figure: 95mA
